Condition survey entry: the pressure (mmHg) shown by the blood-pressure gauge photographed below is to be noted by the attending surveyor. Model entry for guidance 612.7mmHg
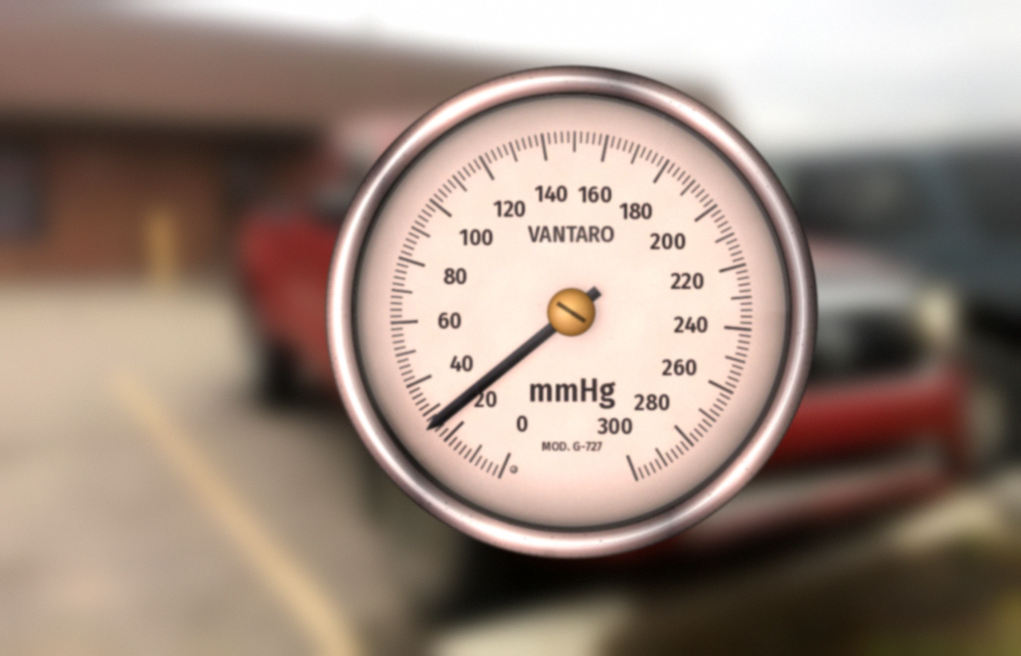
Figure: 26mmHg
